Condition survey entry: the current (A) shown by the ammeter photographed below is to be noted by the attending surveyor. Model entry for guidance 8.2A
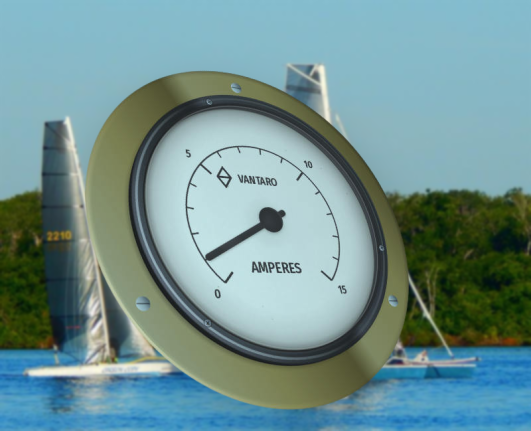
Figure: 1A
